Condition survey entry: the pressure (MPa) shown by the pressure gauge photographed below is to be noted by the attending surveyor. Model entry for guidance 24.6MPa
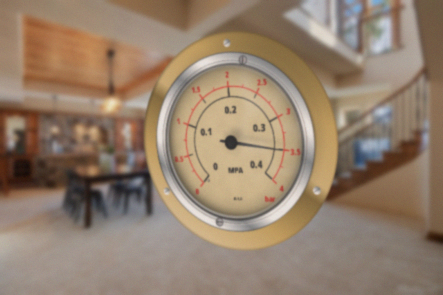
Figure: 0.35MPa
